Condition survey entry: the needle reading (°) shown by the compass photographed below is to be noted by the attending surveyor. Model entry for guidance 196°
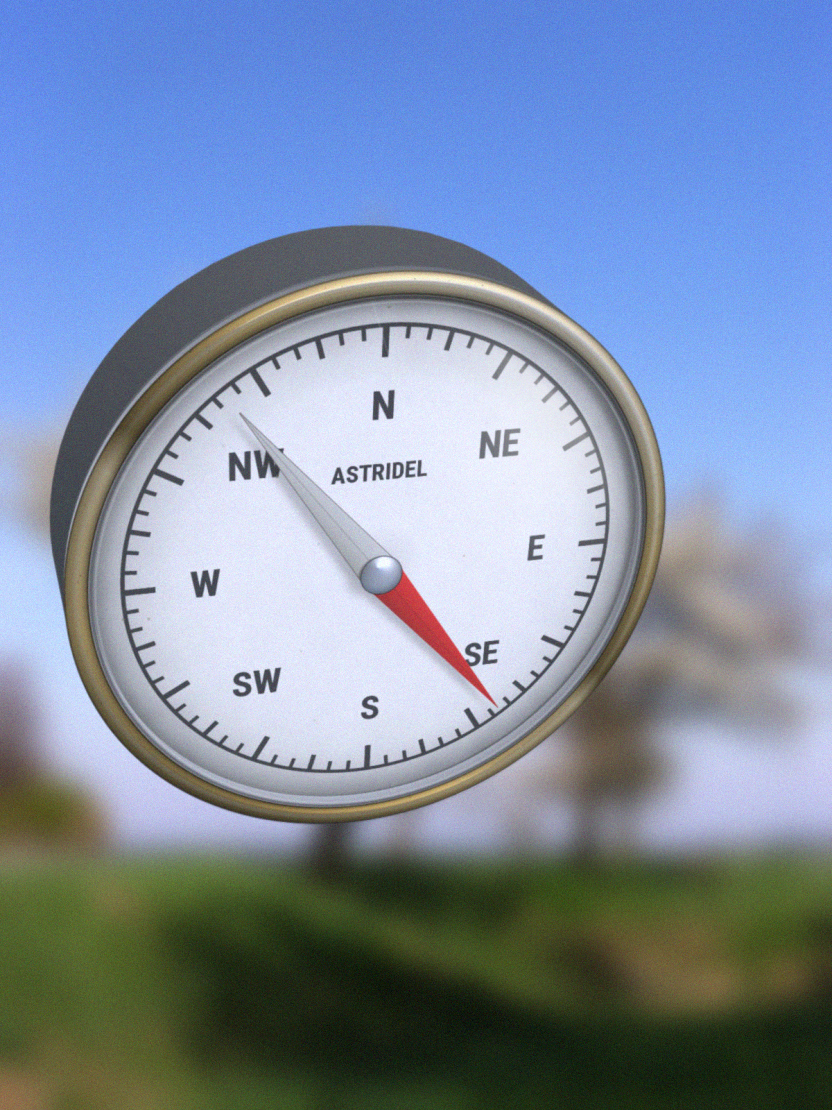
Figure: 142.5°
